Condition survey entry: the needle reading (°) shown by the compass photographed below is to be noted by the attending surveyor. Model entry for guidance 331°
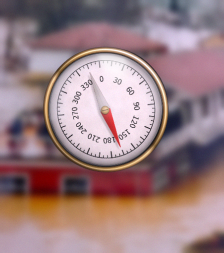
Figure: 165°
